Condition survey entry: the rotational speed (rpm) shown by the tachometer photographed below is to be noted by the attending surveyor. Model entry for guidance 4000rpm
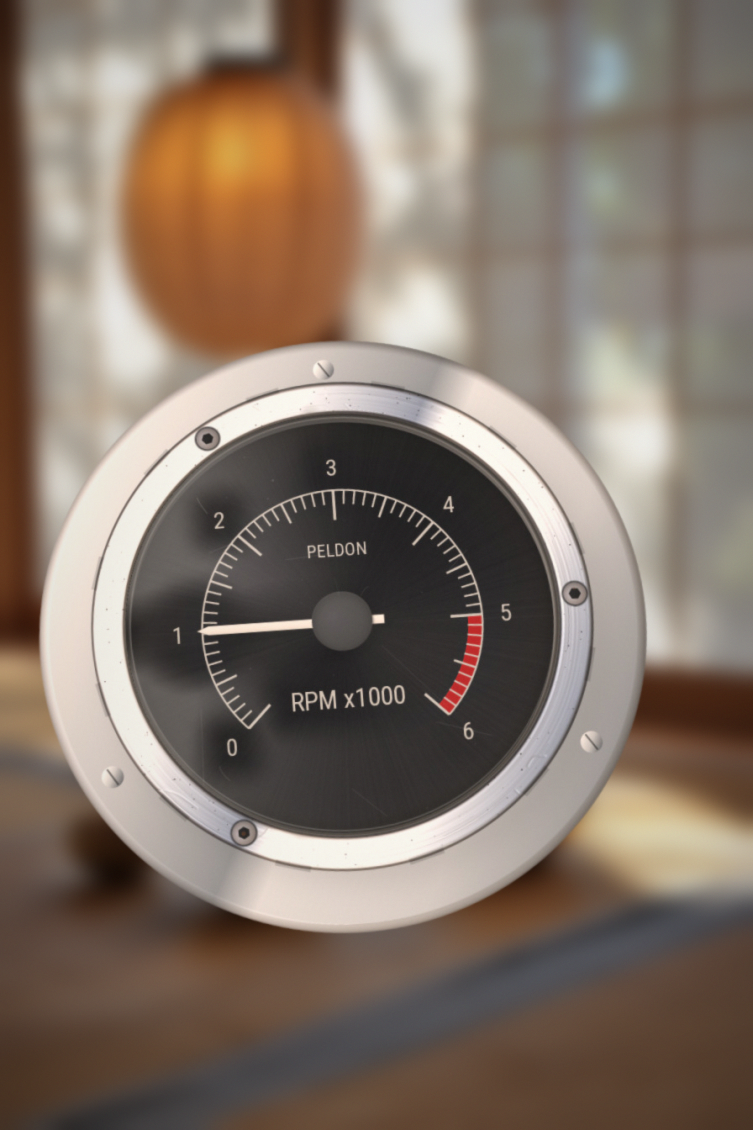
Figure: 1000rpm
